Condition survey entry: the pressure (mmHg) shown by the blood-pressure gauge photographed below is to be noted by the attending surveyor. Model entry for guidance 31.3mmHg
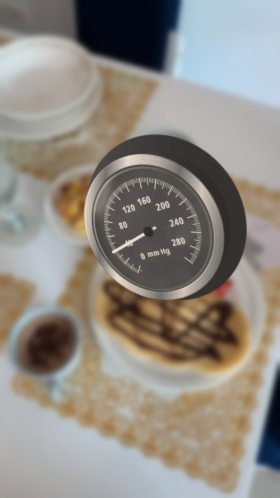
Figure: 40mmHg
